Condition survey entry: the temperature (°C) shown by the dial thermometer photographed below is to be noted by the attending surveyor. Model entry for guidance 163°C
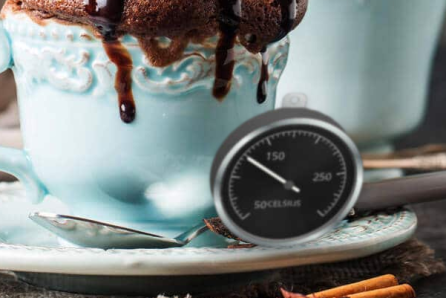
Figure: 125°C
